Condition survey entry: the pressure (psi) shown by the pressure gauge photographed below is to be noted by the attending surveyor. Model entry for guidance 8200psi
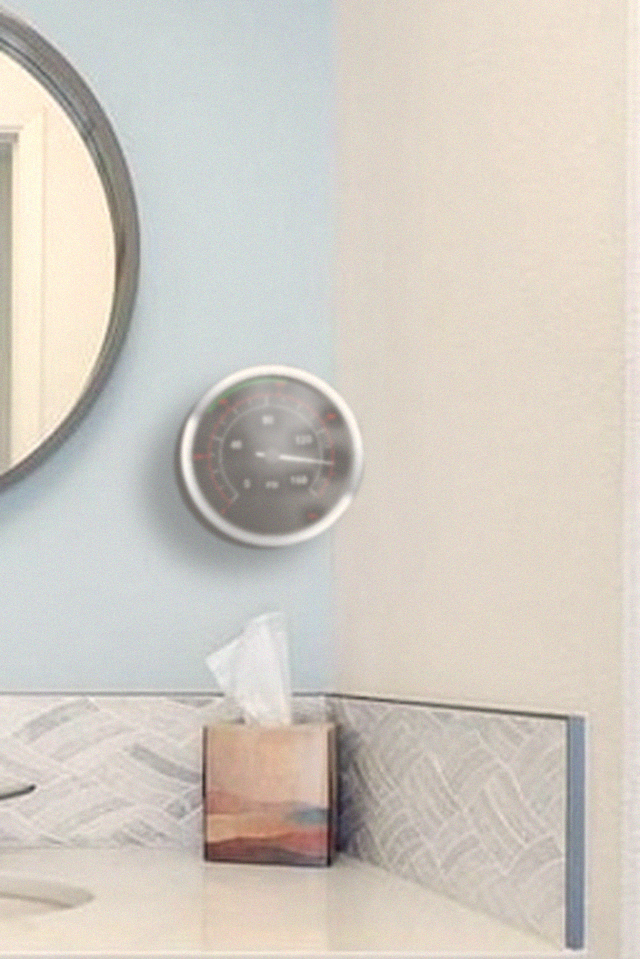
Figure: 140psi
